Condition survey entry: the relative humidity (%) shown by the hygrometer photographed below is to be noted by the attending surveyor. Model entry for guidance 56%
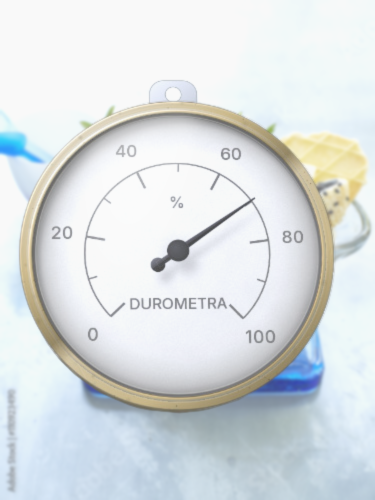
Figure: 70%
